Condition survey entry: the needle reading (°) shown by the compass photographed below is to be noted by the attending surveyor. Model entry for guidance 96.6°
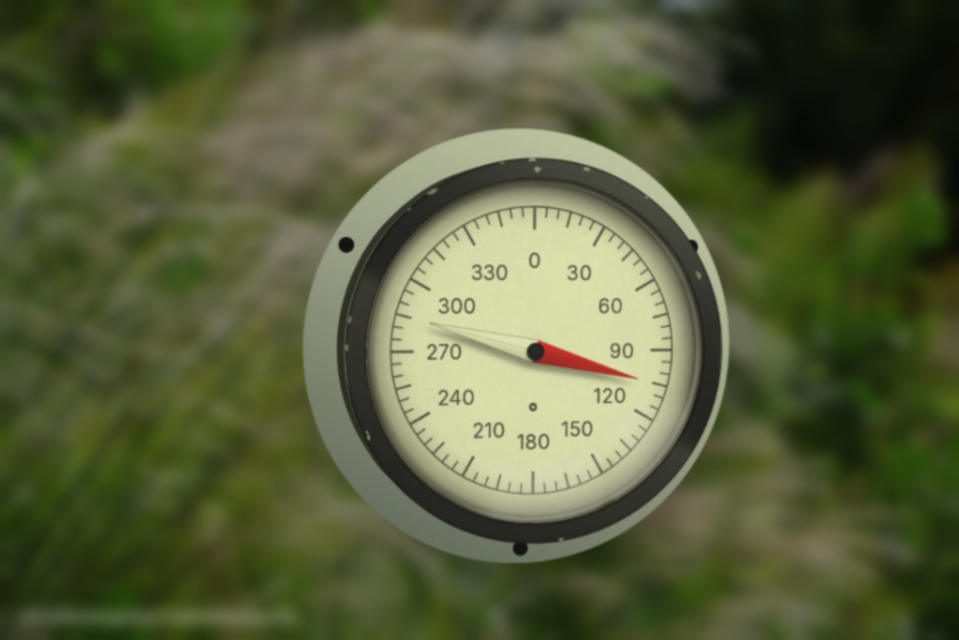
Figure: 105°
